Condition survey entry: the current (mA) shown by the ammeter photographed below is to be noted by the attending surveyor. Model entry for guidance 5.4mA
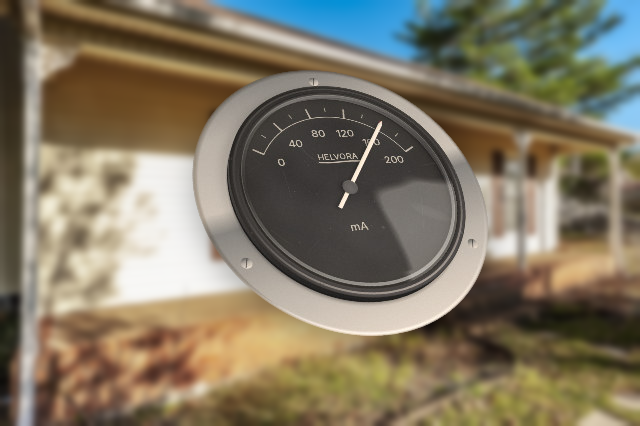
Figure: 160mA
